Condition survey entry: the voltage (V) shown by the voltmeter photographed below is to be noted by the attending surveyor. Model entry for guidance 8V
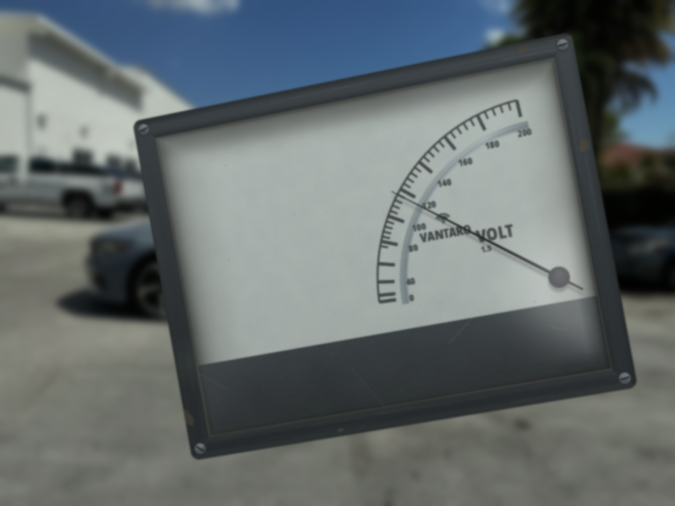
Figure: 116V
